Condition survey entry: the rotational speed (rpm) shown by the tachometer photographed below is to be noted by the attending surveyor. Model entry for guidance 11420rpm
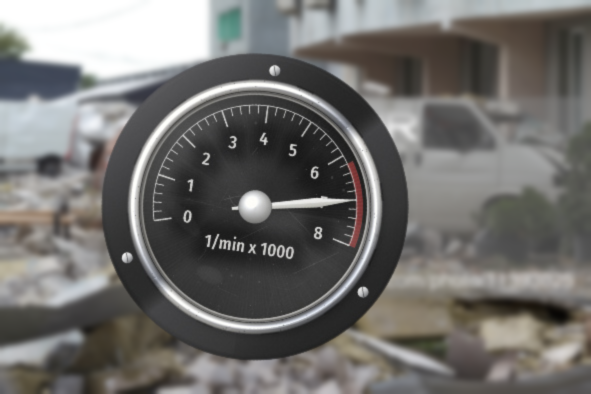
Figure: 7000rpm
